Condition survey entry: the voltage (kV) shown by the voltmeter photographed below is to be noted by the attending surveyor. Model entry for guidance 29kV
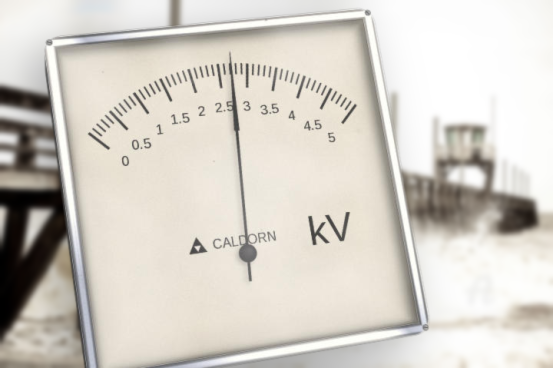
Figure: 2.7kV
